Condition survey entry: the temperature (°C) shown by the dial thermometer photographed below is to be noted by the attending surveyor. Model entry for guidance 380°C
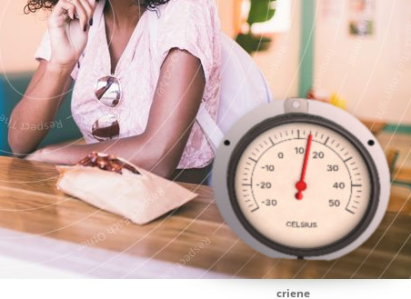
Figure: 14°C
